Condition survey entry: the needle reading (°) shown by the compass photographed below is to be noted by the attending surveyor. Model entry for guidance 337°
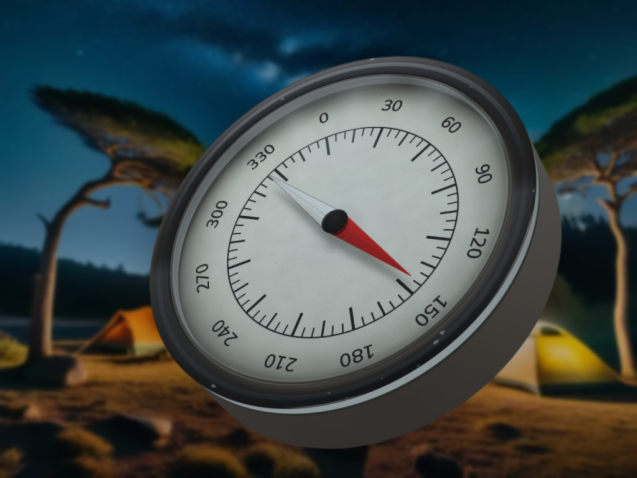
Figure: 145°
